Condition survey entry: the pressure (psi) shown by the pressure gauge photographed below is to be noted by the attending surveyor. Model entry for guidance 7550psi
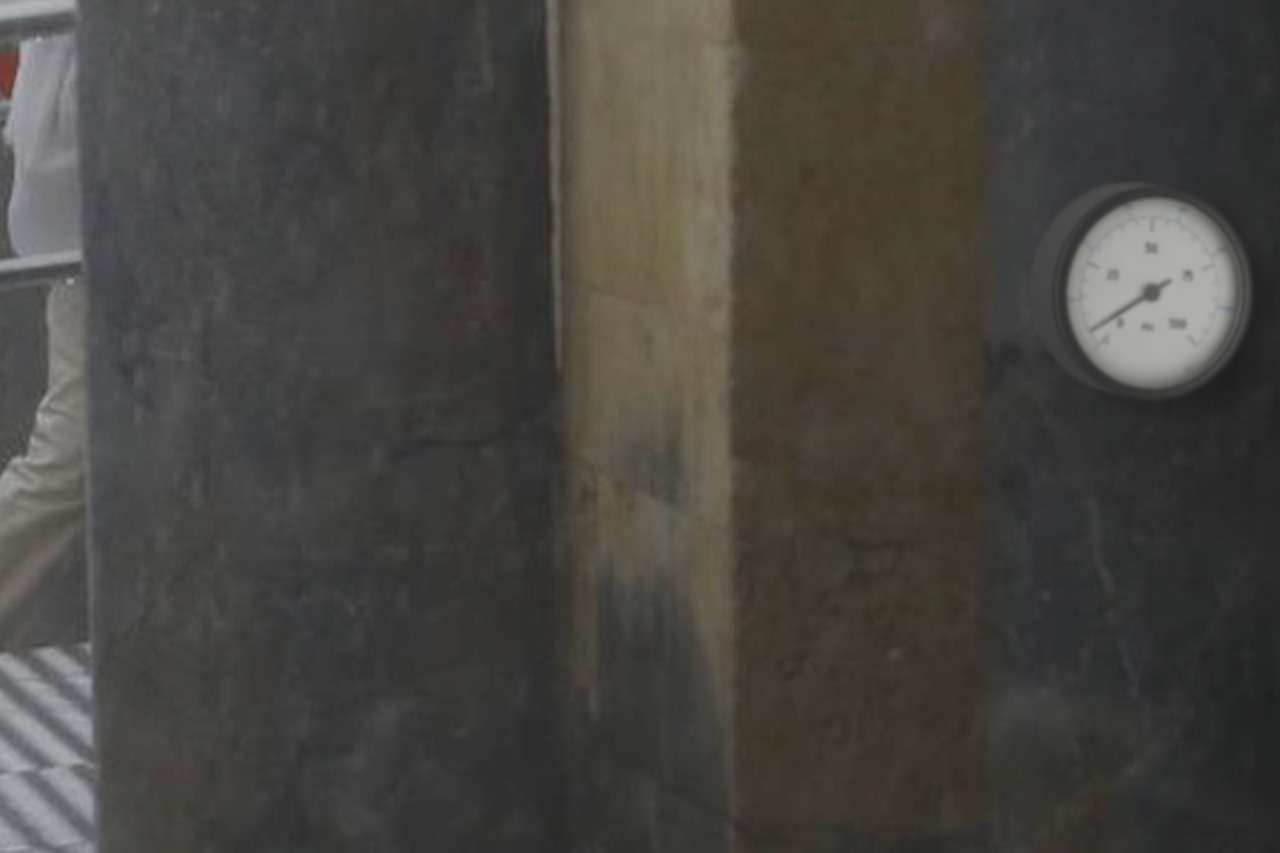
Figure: 5psi
